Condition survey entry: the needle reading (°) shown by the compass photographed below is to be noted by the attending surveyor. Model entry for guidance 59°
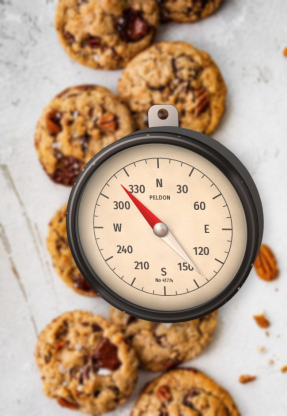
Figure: 320°
